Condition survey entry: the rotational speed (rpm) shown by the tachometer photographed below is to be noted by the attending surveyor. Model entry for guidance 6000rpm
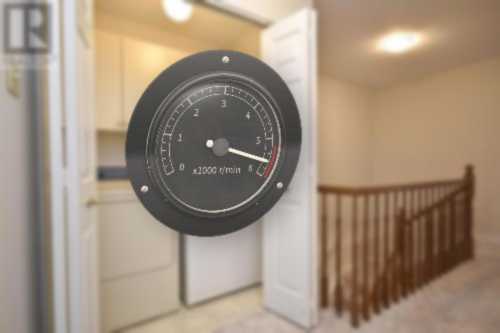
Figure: 5600rpm
